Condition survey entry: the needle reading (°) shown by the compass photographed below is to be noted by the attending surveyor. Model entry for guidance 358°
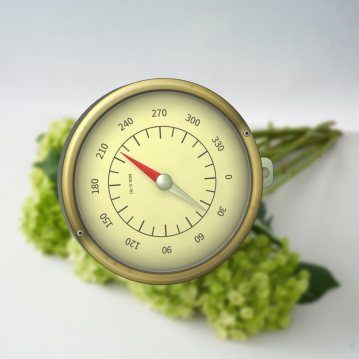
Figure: 217.5°
